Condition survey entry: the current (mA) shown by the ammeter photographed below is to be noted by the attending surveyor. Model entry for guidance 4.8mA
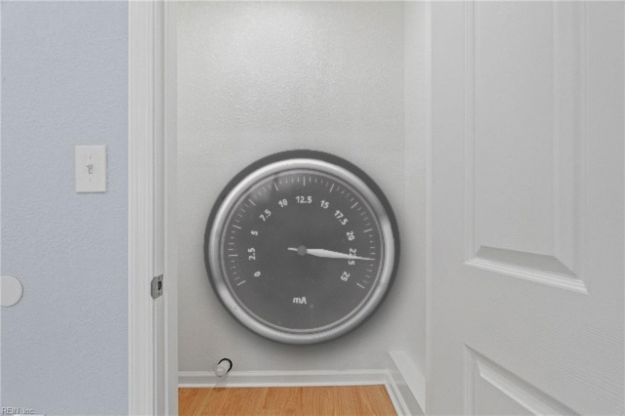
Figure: 22.5mA
